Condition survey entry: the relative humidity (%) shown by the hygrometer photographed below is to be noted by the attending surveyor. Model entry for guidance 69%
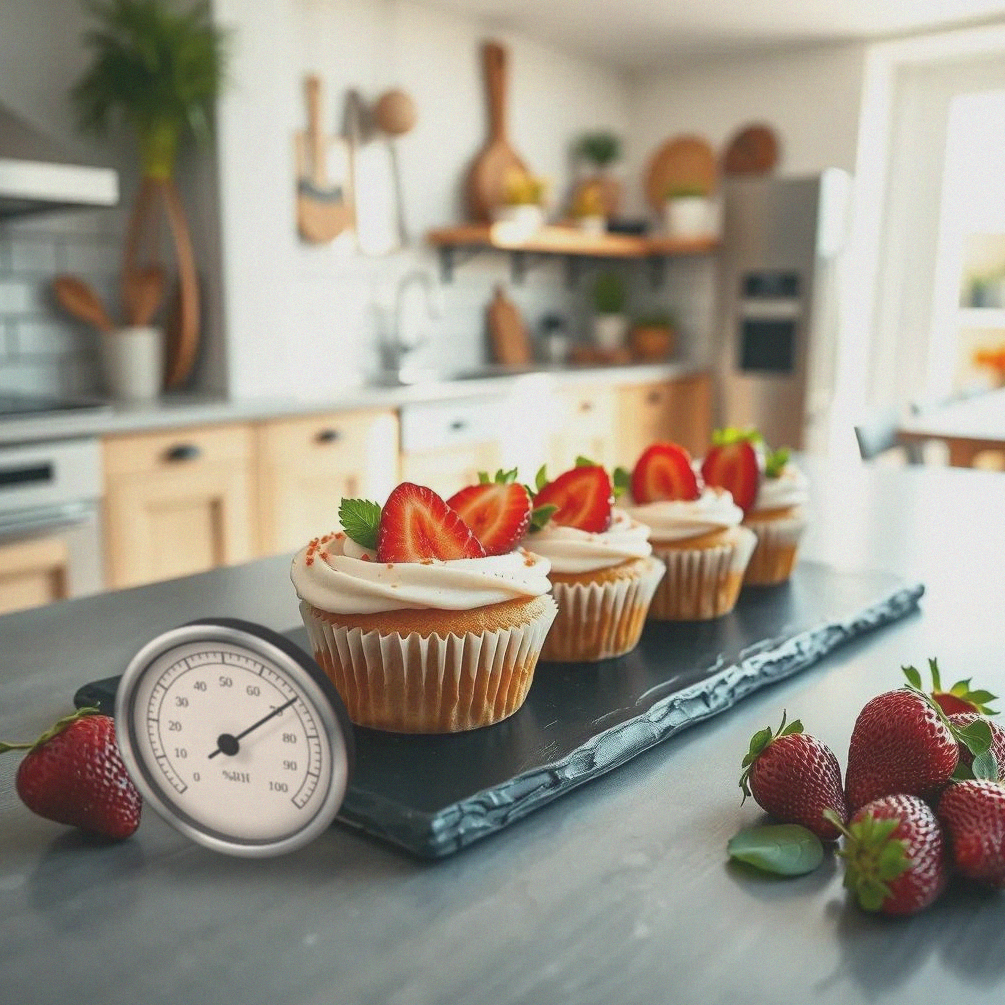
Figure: 70%
